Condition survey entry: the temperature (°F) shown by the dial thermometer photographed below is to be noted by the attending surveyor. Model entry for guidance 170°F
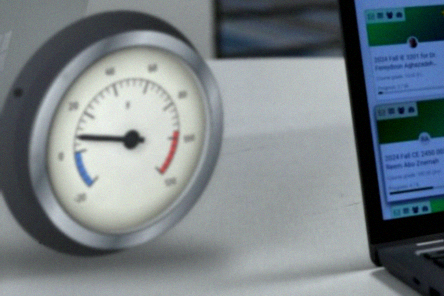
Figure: 8°F
